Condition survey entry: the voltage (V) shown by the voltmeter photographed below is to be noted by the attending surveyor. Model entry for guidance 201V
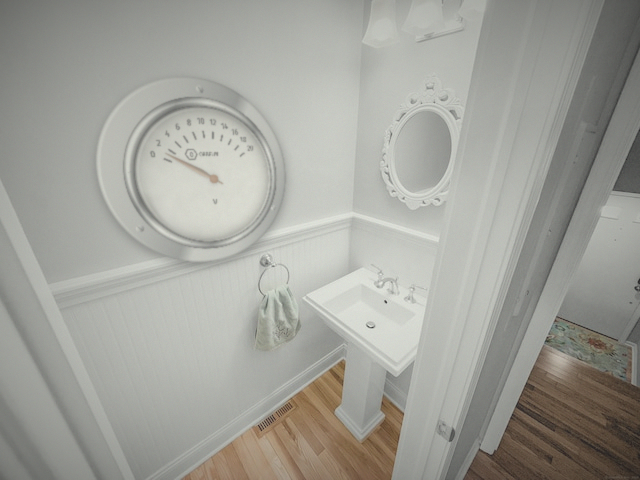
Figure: 1V
